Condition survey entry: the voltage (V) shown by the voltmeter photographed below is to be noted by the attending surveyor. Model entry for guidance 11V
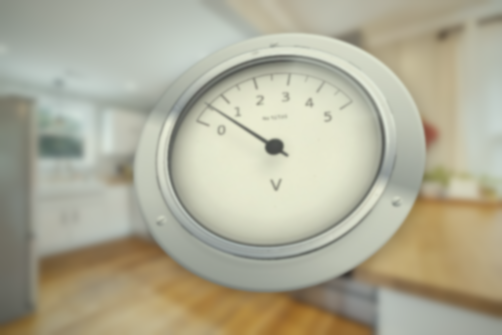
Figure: 0.5V
